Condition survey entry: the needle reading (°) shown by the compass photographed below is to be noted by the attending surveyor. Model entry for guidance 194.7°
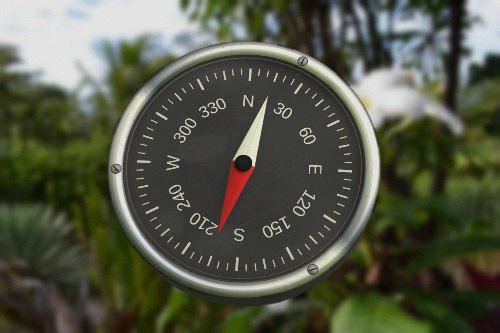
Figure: 195°
